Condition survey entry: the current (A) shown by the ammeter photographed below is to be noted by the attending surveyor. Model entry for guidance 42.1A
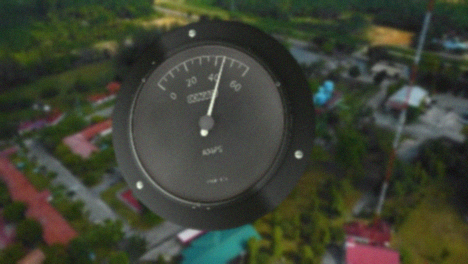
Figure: 45A
